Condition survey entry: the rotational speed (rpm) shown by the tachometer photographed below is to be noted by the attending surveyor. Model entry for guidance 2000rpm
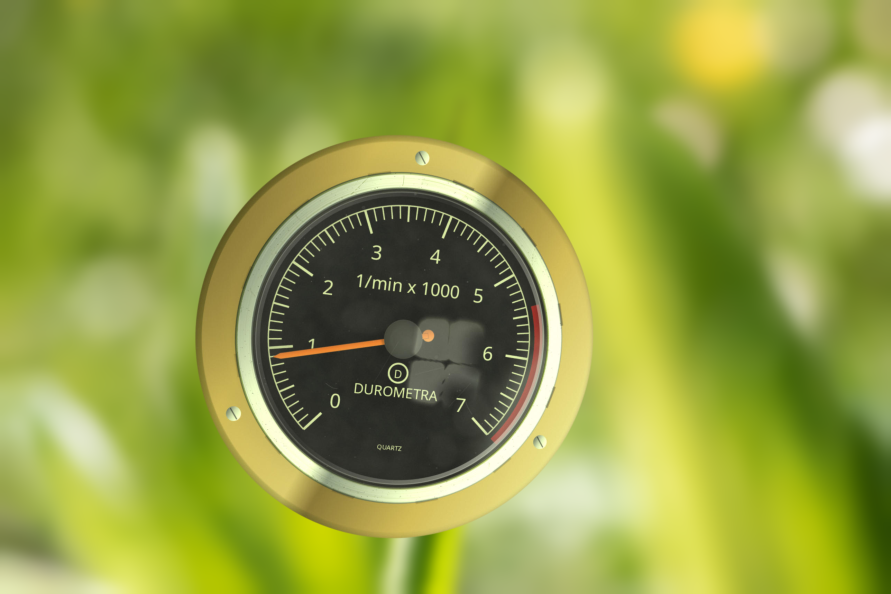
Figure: 900rpm
